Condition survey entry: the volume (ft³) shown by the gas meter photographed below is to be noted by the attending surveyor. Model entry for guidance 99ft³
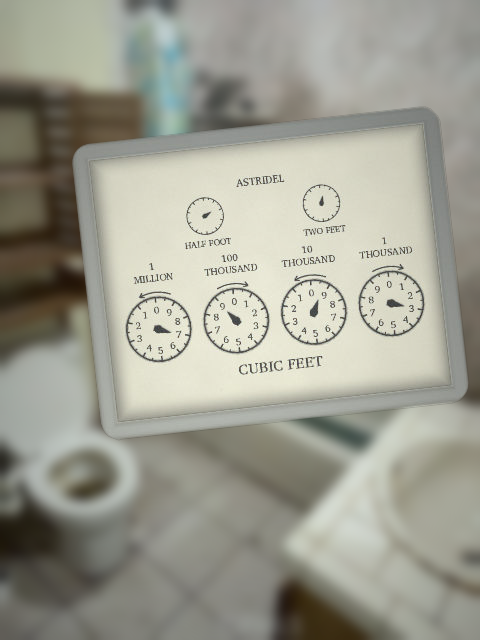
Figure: 689300ft³
